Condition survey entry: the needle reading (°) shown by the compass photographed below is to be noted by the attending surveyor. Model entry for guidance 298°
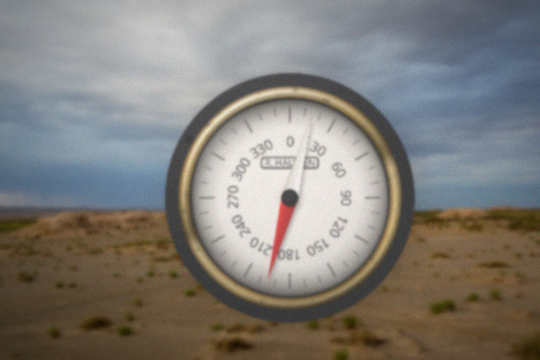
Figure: 195°
